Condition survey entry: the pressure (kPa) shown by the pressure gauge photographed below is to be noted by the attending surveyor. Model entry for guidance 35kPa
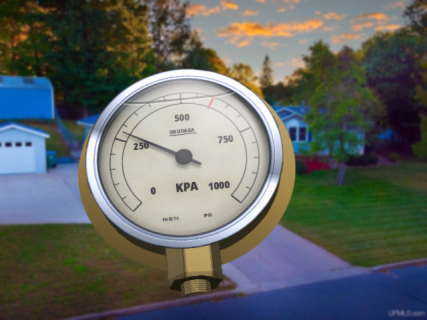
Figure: 275kPa
